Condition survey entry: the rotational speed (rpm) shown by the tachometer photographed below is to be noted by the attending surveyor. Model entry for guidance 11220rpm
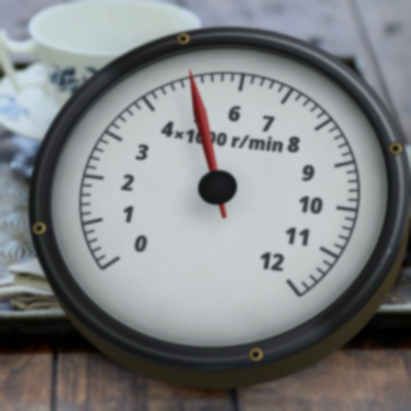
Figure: 5000rpm
